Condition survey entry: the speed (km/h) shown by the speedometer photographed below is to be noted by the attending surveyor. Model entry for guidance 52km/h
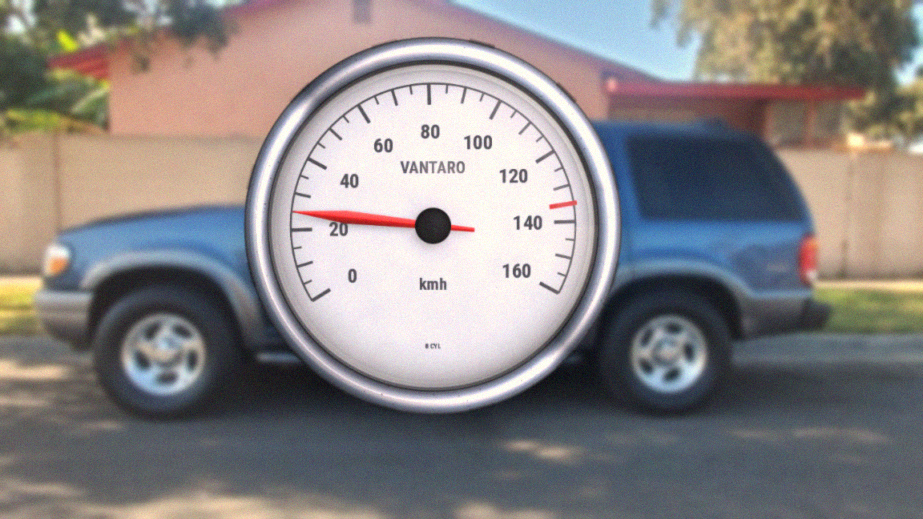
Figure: 25km/h
